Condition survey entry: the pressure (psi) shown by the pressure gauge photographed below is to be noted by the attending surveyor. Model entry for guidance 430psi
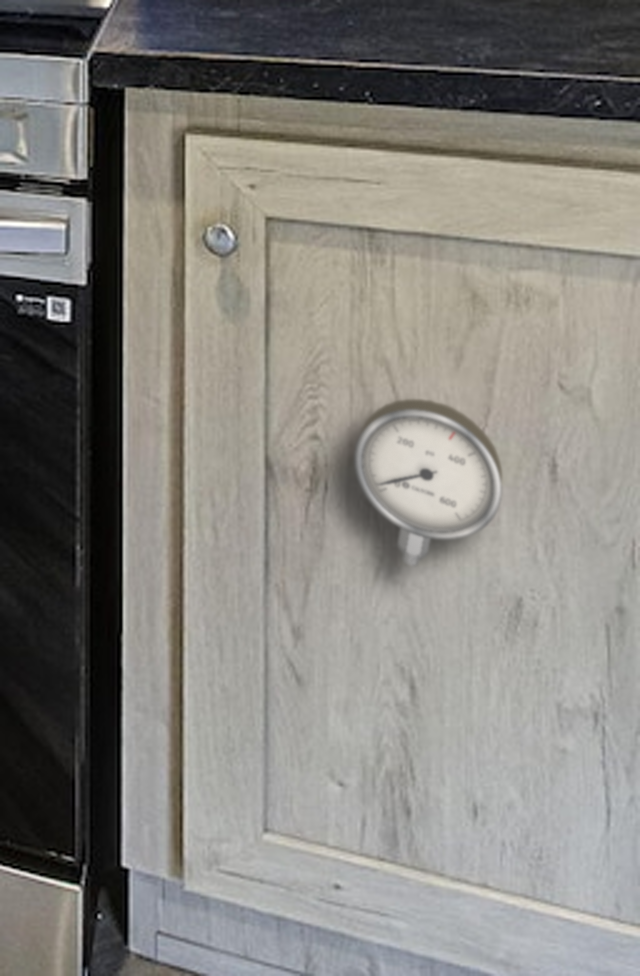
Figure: 20psi
